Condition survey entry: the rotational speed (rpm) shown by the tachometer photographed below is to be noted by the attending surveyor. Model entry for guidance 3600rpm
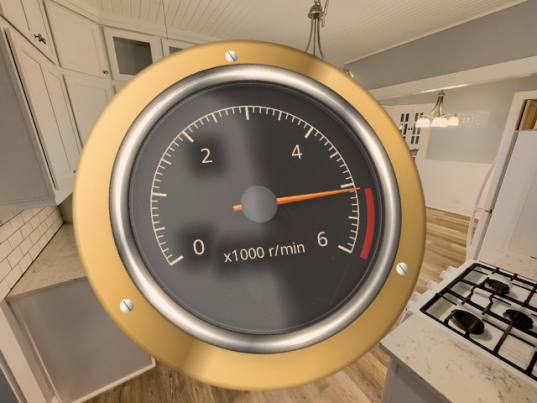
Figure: 5100rpm
